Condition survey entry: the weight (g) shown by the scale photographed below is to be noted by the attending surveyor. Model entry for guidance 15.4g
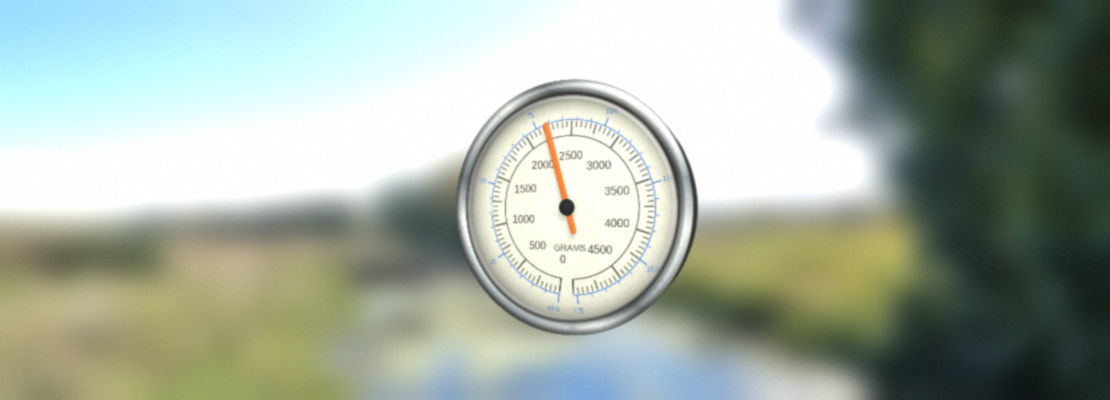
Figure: 2250g
